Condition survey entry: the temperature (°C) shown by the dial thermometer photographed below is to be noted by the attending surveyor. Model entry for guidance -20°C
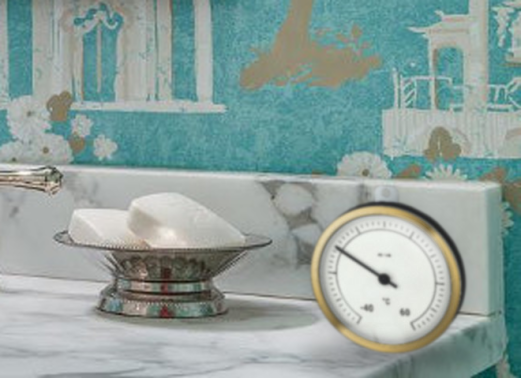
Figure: -10°C
